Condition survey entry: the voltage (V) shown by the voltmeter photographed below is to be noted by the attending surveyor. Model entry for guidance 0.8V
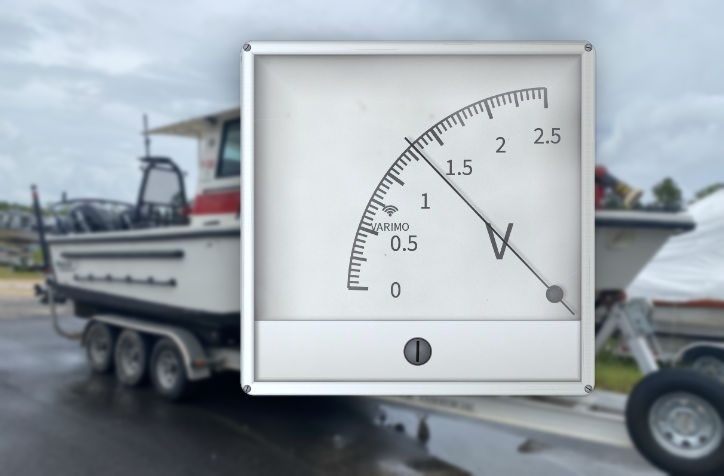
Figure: 1.3V
